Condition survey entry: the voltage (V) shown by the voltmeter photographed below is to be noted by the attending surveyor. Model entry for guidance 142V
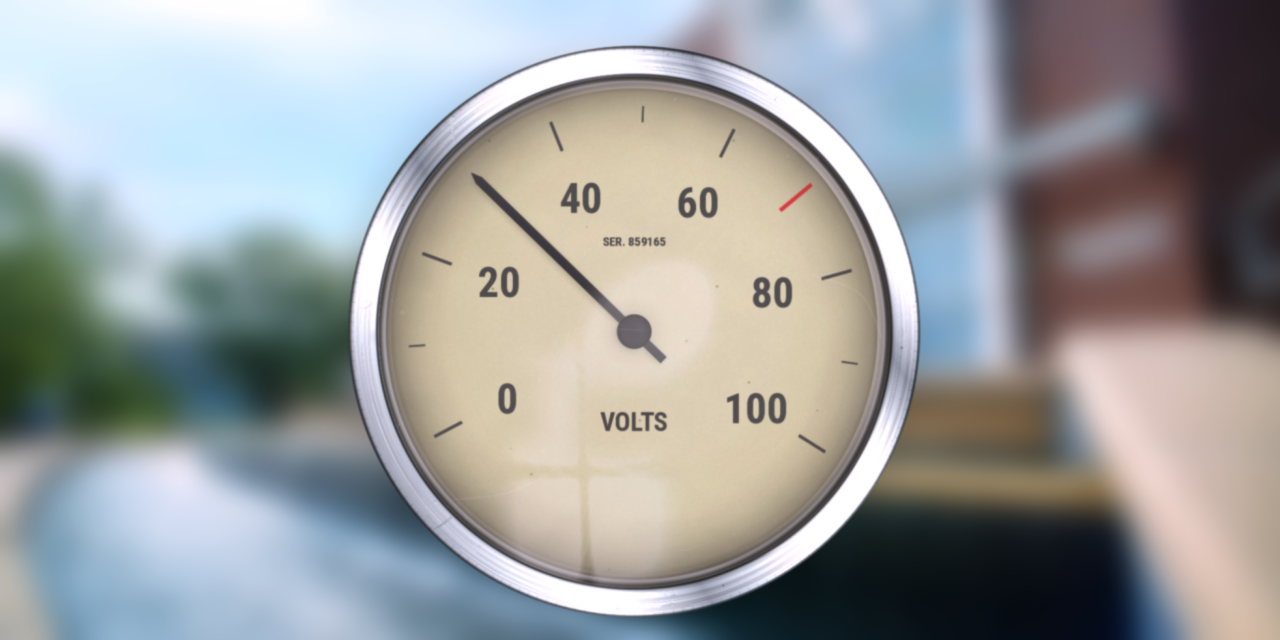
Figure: 30V
